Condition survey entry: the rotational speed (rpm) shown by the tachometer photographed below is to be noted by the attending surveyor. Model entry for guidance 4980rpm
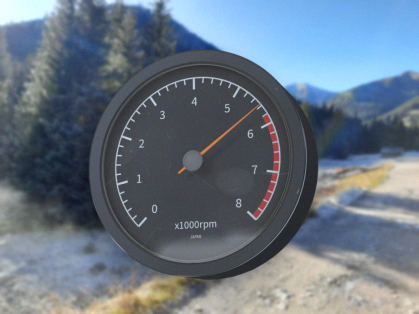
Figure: 5600rpm
